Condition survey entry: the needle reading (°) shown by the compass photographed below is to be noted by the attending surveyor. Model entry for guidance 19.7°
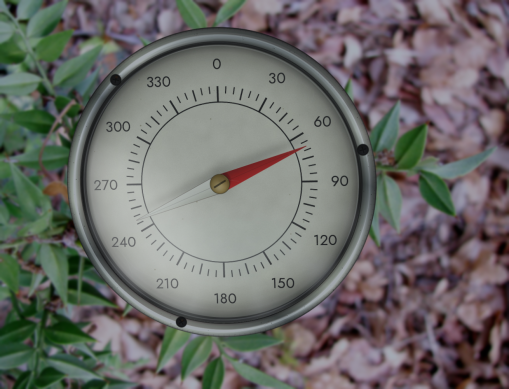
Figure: 67.5°
